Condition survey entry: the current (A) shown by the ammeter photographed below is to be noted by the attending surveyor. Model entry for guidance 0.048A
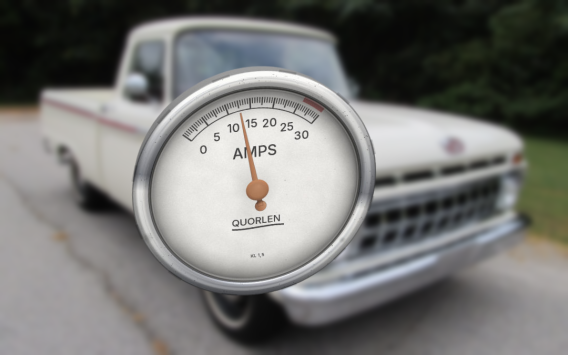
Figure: 12.5A
